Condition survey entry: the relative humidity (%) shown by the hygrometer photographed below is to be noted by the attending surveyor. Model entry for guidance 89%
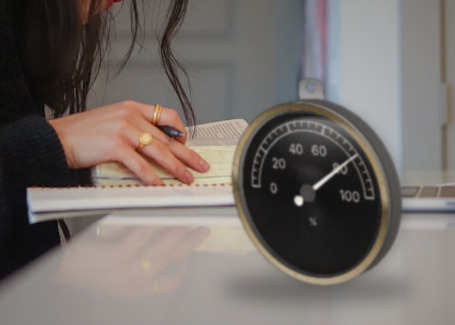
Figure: 80%
